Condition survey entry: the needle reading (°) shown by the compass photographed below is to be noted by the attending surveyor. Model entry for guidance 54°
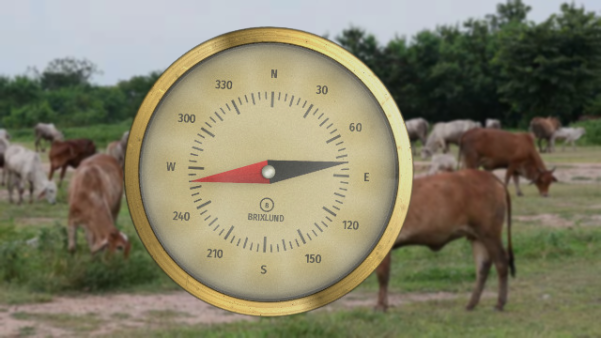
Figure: 260°
